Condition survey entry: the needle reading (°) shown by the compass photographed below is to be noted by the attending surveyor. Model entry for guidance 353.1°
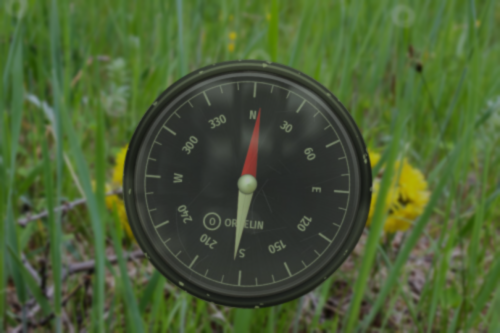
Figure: 5°
